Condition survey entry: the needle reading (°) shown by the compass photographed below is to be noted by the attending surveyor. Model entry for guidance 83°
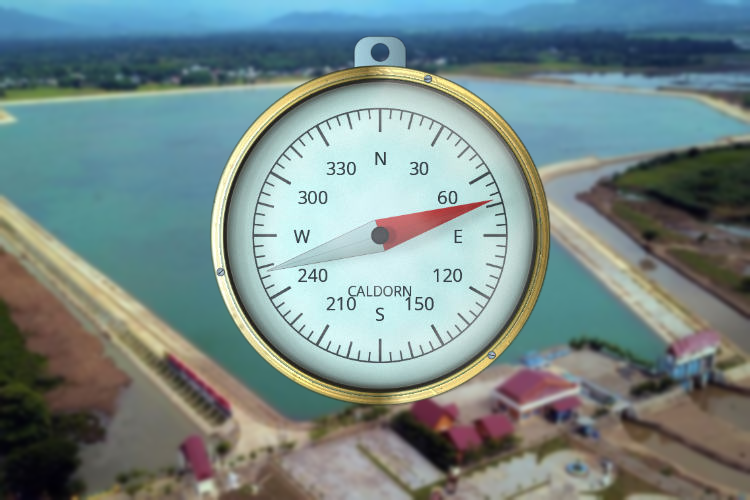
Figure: 72.5°
